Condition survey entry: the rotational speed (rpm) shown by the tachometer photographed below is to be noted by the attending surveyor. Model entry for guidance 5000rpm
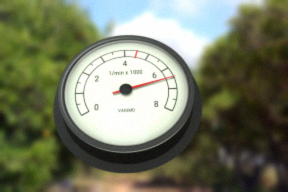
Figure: 6500rpm
